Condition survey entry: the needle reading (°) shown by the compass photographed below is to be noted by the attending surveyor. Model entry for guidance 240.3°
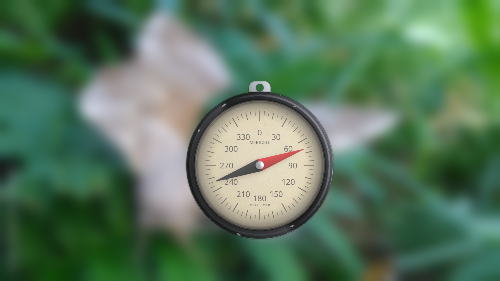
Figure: 70°
